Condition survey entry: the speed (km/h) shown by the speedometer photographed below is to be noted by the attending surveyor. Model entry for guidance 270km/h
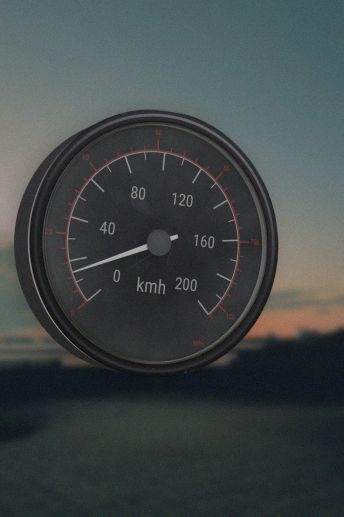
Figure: 15km/h
